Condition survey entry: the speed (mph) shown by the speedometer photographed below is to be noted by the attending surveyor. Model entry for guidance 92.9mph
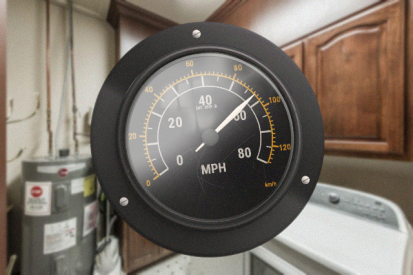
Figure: 57.5mph
